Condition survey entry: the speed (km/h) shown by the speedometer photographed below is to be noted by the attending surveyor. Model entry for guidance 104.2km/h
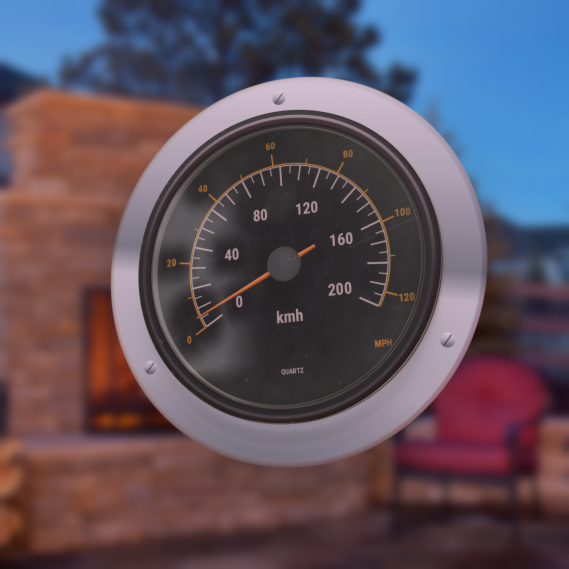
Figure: 5km/h
